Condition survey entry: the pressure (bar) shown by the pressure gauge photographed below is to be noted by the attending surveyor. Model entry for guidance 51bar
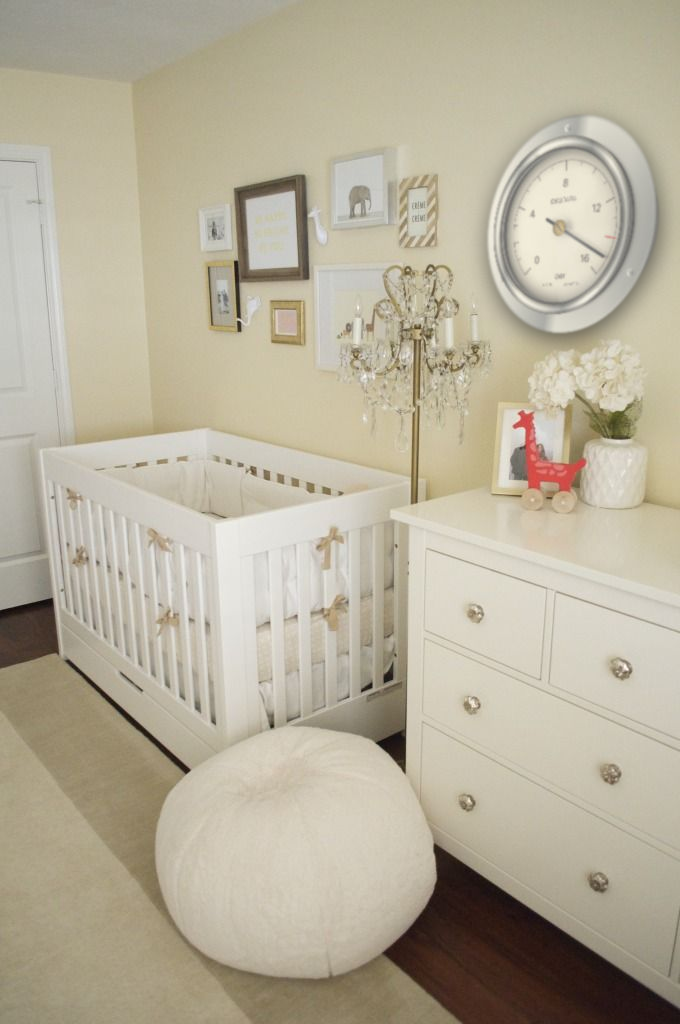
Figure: 15bar
